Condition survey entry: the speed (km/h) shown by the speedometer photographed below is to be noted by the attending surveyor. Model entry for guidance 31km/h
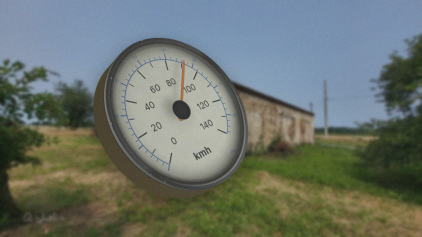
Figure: 90km/h
